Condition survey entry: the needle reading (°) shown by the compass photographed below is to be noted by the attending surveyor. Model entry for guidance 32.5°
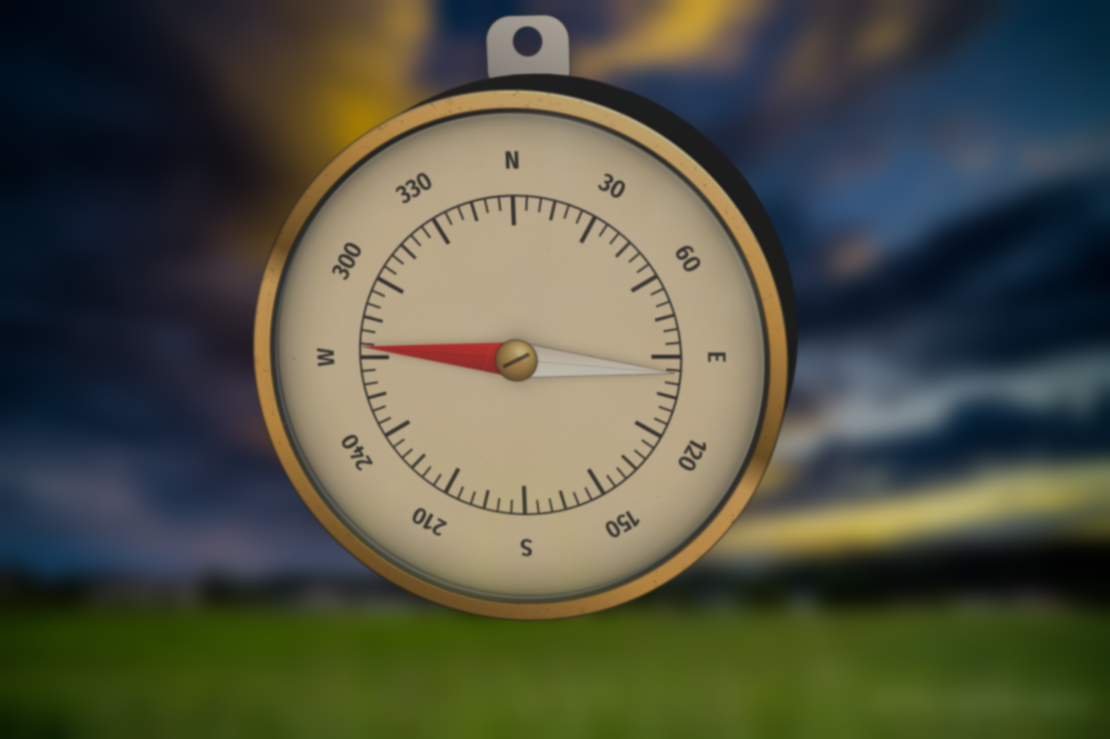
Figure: 275°
